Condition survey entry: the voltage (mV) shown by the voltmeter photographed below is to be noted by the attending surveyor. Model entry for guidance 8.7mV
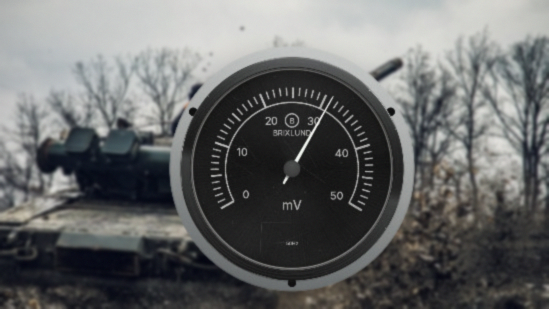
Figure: 31mV
